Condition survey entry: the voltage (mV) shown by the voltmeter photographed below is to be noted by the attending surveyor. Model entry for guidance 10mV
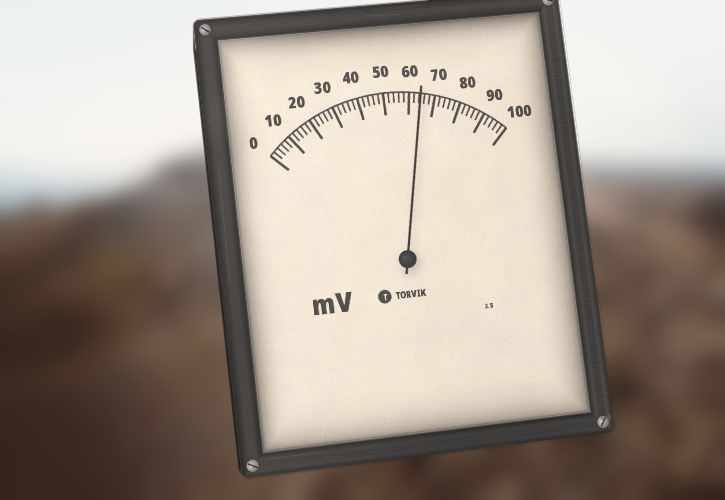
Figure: 64mV
